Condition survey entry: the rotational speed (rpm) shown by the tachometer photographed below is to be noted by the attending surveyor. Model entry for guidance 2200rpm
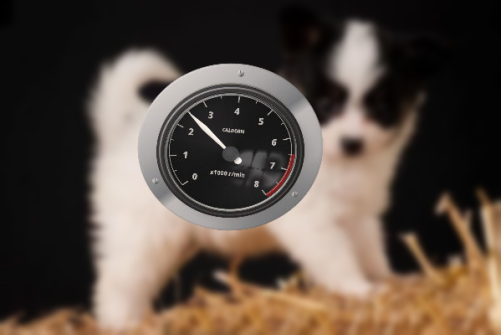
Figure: 2500rpm
